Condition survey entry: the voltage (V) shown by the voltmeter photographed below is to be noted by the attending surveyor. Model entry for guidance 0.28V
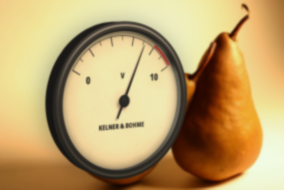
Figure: 7V
